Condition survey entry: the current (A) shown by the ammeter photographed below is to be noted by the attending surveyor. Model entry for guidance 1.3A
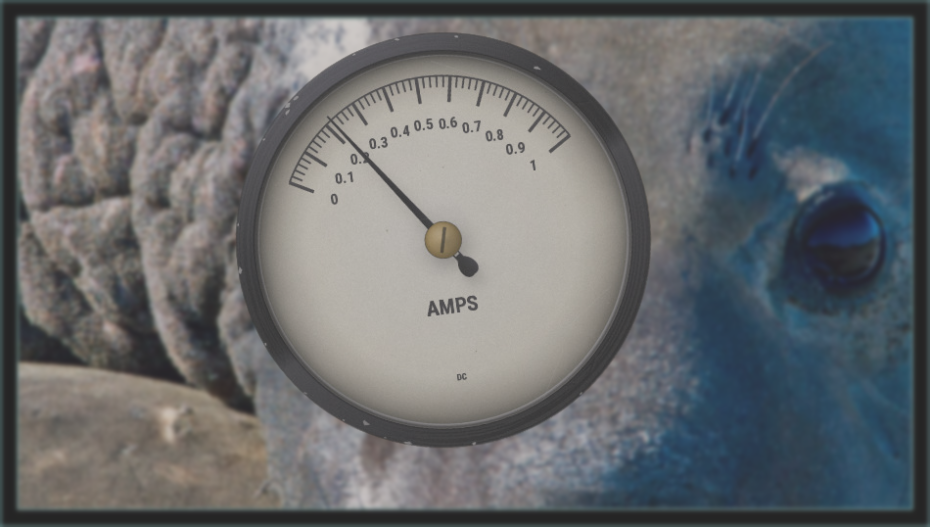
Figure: 0.22A
